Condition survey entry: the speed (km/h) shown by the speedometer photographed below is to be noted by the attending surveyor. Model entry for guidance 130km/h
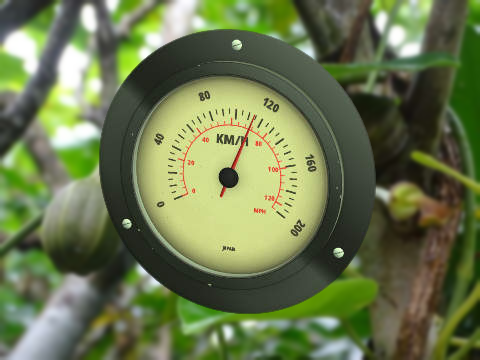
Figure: 115km/h
